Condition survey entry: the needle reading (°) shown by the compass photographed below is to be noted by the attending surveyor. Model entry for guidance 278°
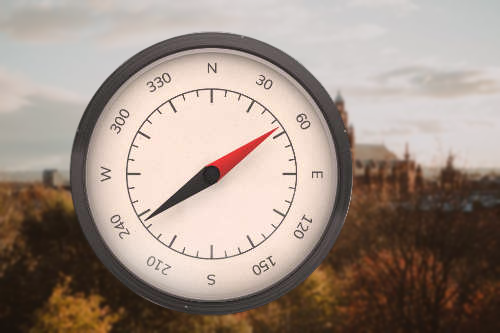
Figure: 55°
